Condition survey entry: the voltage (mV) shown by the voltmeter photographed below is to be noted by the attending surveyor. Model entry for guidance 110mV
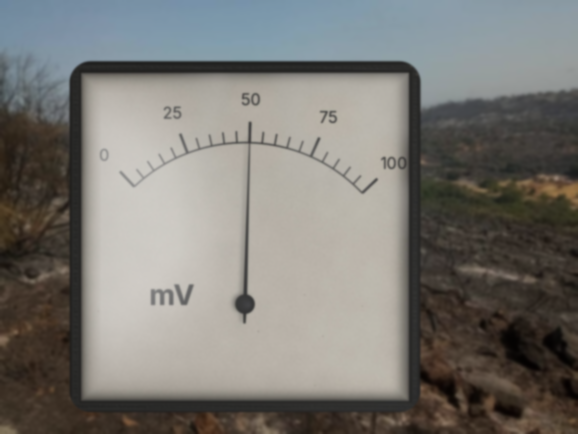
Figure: 50mV
